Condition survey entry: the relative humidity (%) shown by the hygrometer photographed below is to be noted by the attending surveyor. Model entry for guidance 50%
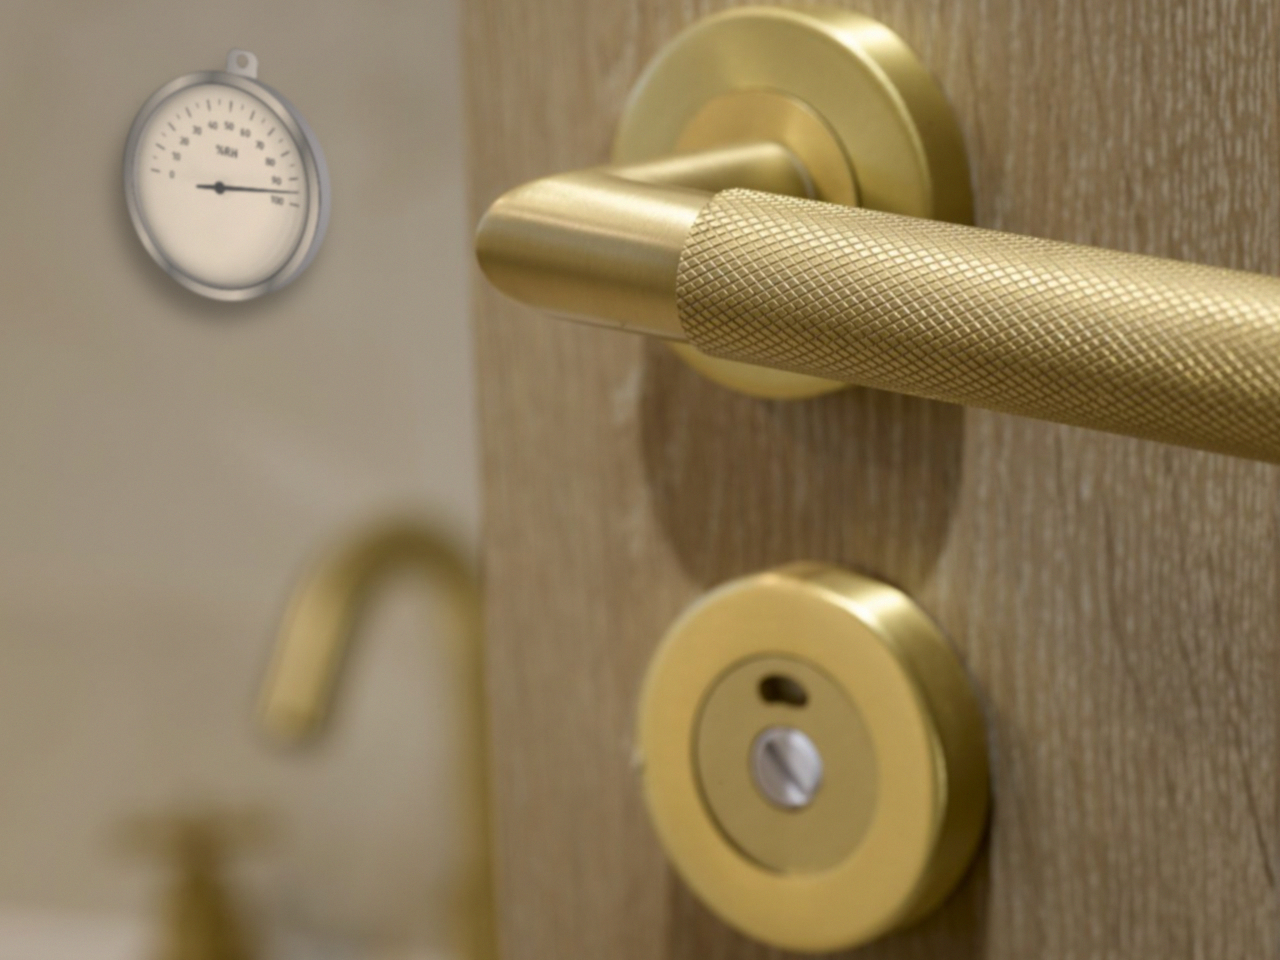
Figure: 95%
